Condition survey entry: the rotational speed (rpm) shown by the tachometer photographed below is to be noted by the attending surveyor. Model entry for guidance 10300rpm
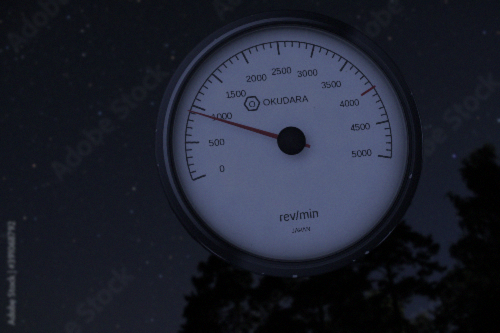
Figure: 900rpm
